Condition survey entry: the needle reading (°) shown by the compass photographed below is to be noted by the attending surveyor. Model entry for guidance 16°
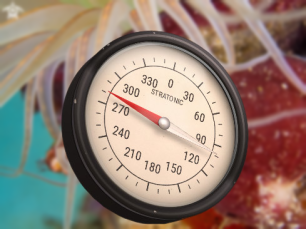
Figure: 280°
